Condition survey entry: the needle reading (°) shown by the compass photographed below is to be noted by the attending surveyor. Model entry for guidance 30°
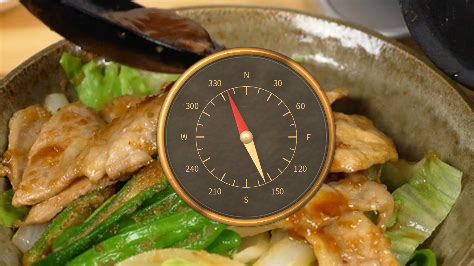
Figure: 337.5°
